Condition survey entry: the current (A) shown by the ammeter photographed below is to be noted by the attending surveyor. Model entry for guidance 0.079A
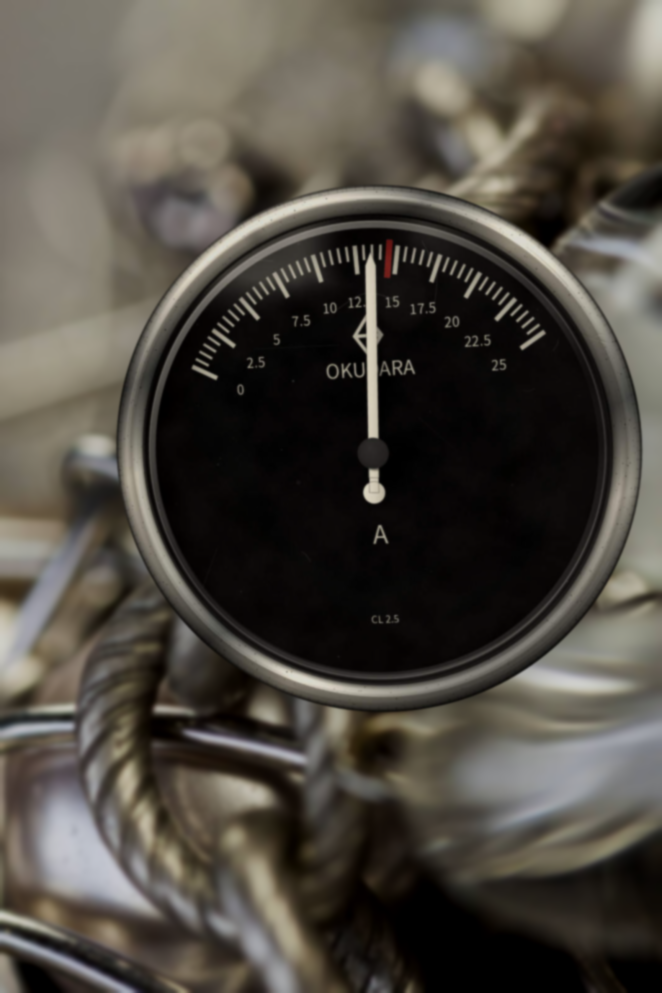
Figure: 13.5A
